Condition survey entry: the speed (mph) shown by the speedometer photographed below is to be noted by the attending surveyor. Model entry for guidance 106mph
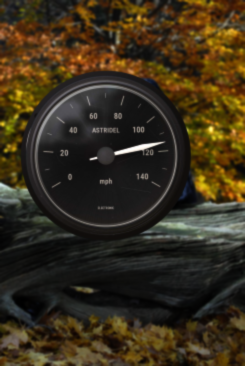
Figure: 115mph
